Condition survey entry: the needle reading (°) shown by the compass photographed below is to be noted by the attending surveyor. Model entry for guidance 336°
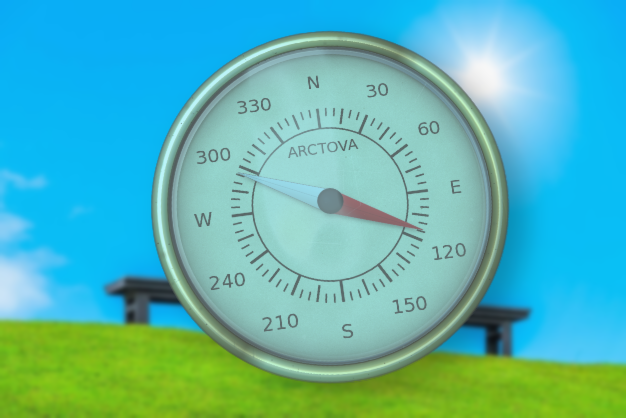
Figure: 115°
